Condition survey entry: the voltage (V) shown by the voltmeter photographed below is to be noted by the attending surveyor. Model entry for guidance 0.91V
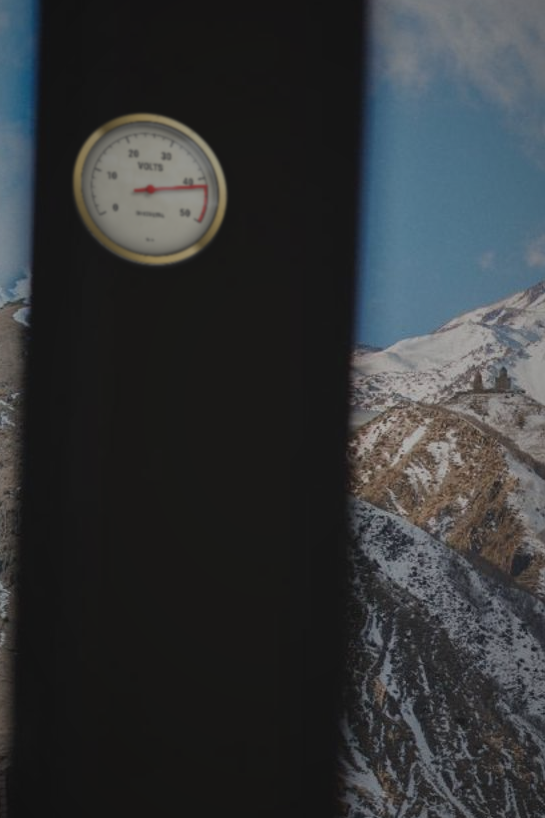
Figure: 42V
